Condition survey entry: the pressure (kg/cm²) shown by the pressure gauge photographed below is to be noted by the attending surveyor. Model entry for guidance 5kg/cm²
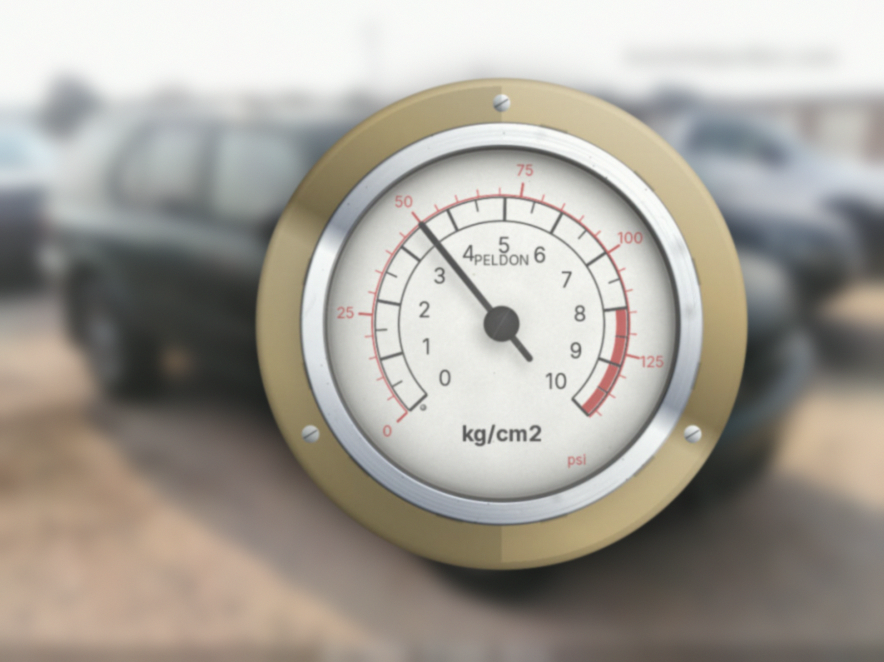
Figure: 3.5kg/cm²
